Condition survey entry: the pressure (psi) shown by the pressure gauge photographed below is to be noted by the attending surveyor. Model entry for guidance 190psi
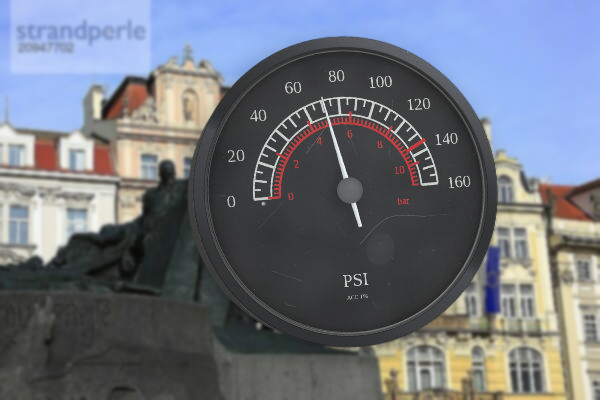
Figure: 70psi
